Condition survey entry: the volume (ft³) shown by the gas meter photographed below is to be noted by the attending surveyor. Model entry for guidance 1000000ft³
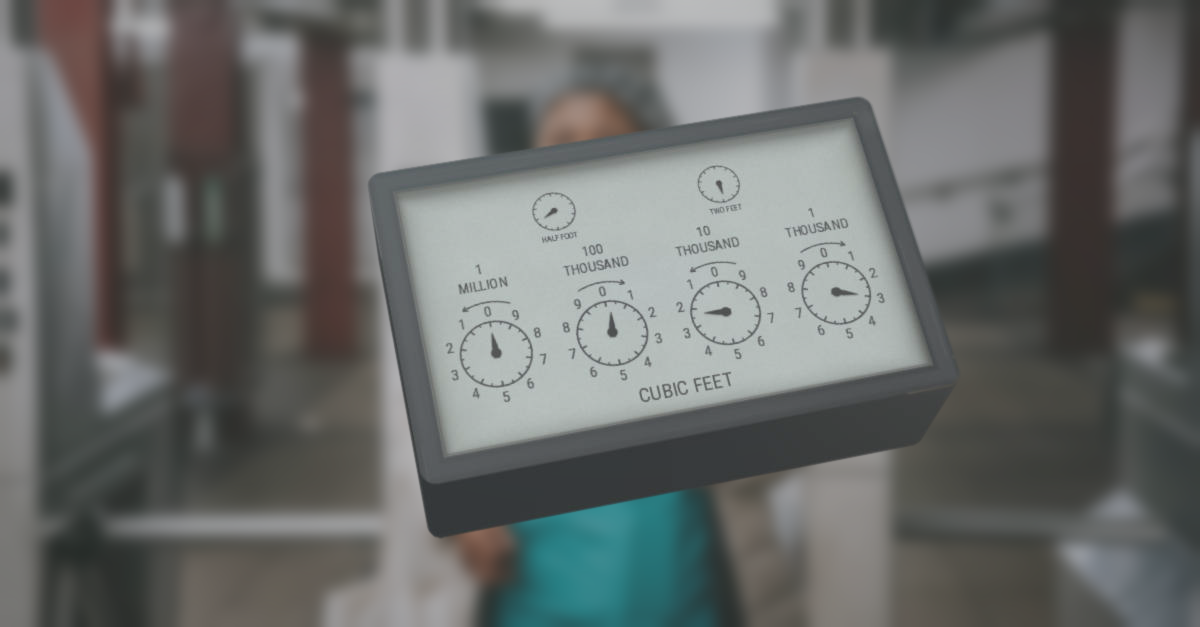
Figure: 2300ft³
